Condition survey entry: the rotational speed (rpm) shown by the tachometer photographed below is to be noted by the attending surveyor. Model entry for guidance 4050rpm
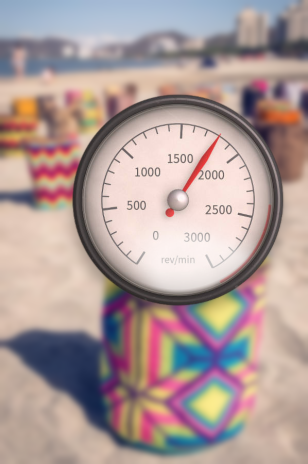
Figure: 1800rpm
